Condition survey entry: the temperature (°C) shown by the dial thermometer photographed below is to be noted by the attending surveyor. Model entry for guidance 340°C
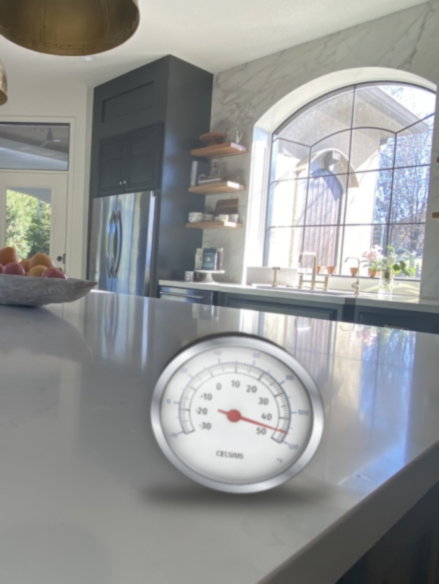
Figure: 45°C
